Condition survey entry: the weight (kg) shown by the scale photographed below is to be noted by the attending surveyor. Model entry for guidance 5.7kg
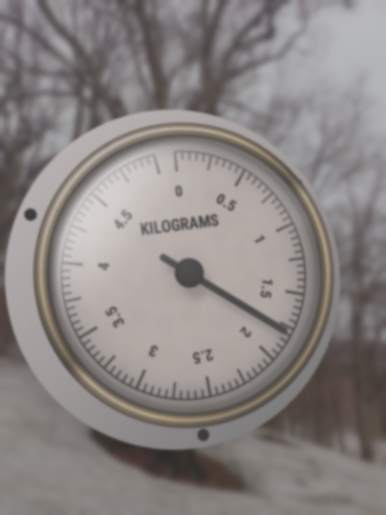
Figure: 1.8kg
